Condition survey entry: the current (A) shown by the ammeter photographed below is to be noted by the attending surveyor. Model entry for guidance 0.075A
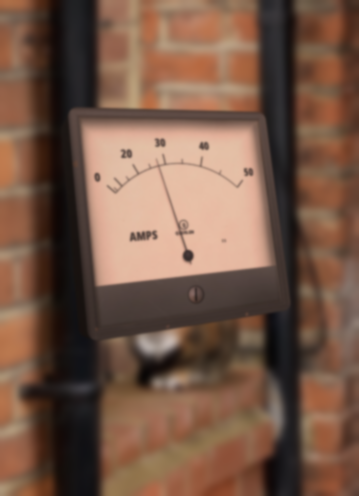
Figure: 27.5A
